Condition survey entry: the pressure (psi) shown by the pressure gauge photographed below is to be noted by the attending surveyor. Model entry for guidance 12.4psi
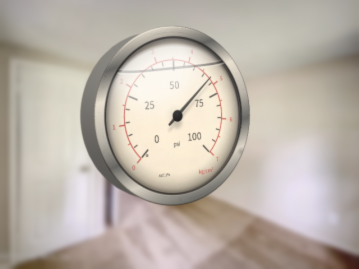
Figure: 67.5psi
